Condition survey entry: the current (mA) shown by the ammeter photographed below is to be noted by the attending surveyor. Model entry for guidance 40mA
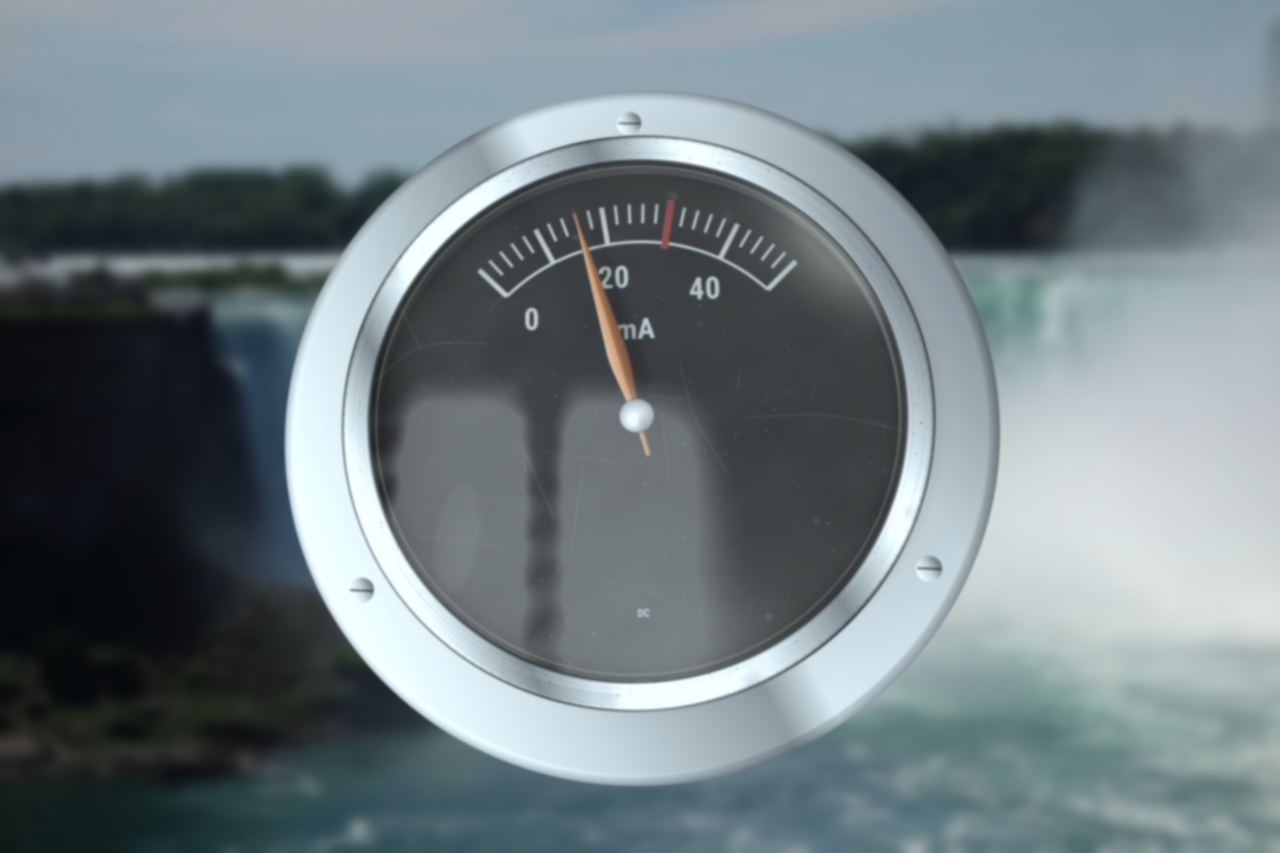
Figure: 16mA
